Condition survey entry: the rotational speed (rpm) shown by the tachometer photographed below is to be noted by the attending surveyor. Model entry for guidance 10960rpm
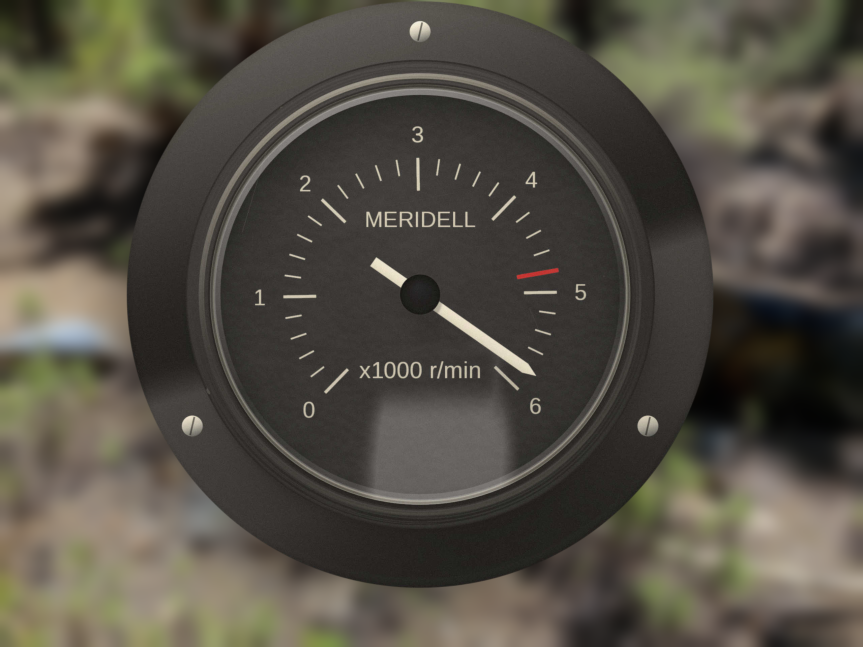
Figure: 5800rpm
